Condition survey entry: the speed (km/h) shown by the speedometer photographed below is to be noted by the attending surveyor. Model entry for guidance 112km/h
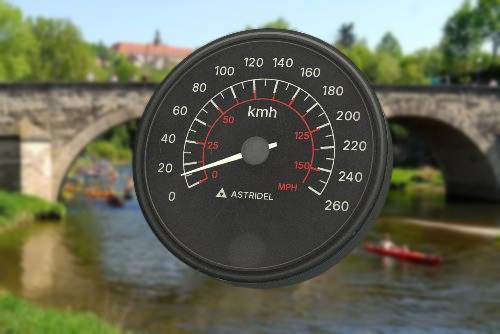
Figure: 10km/h
